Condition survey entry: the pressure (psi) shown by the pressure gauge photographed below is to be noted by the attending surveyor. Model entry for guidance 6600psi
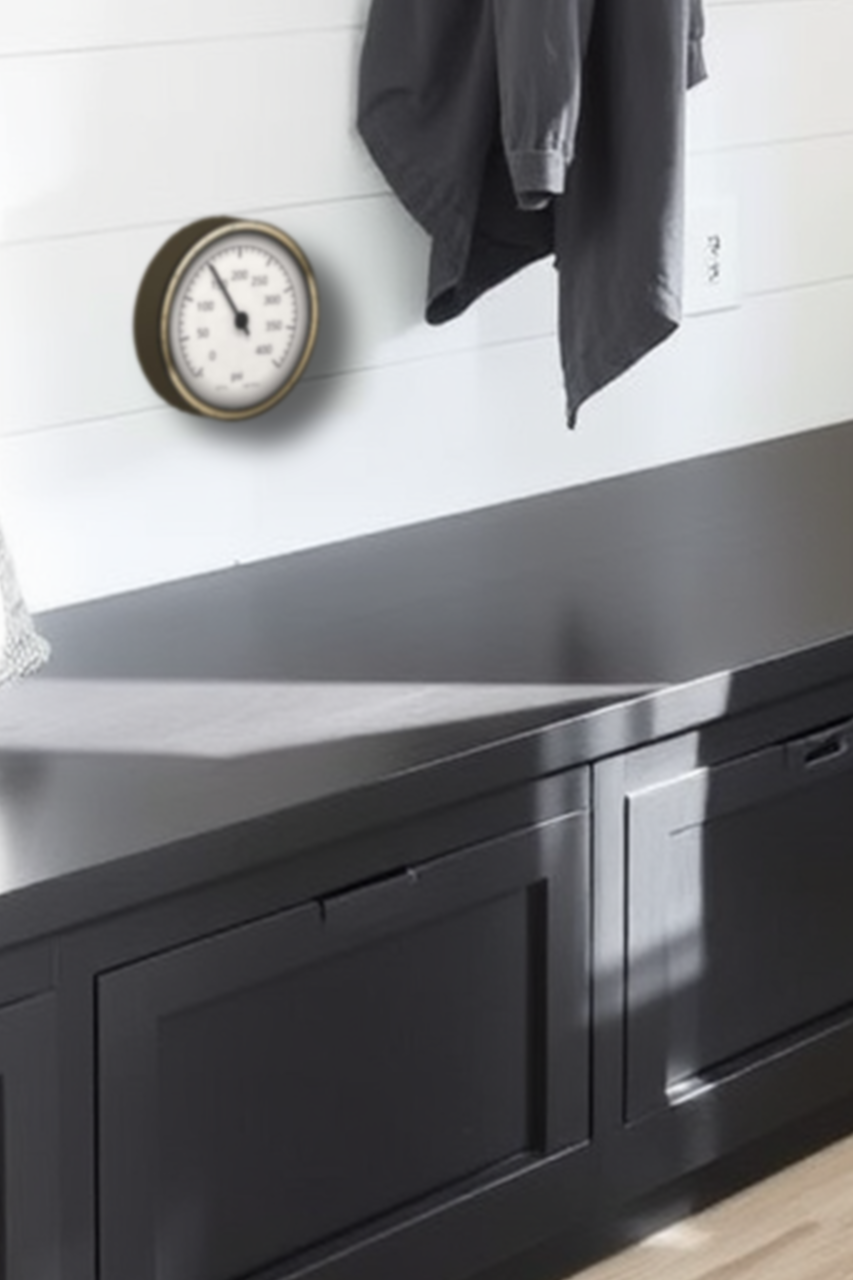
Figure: 150psi
